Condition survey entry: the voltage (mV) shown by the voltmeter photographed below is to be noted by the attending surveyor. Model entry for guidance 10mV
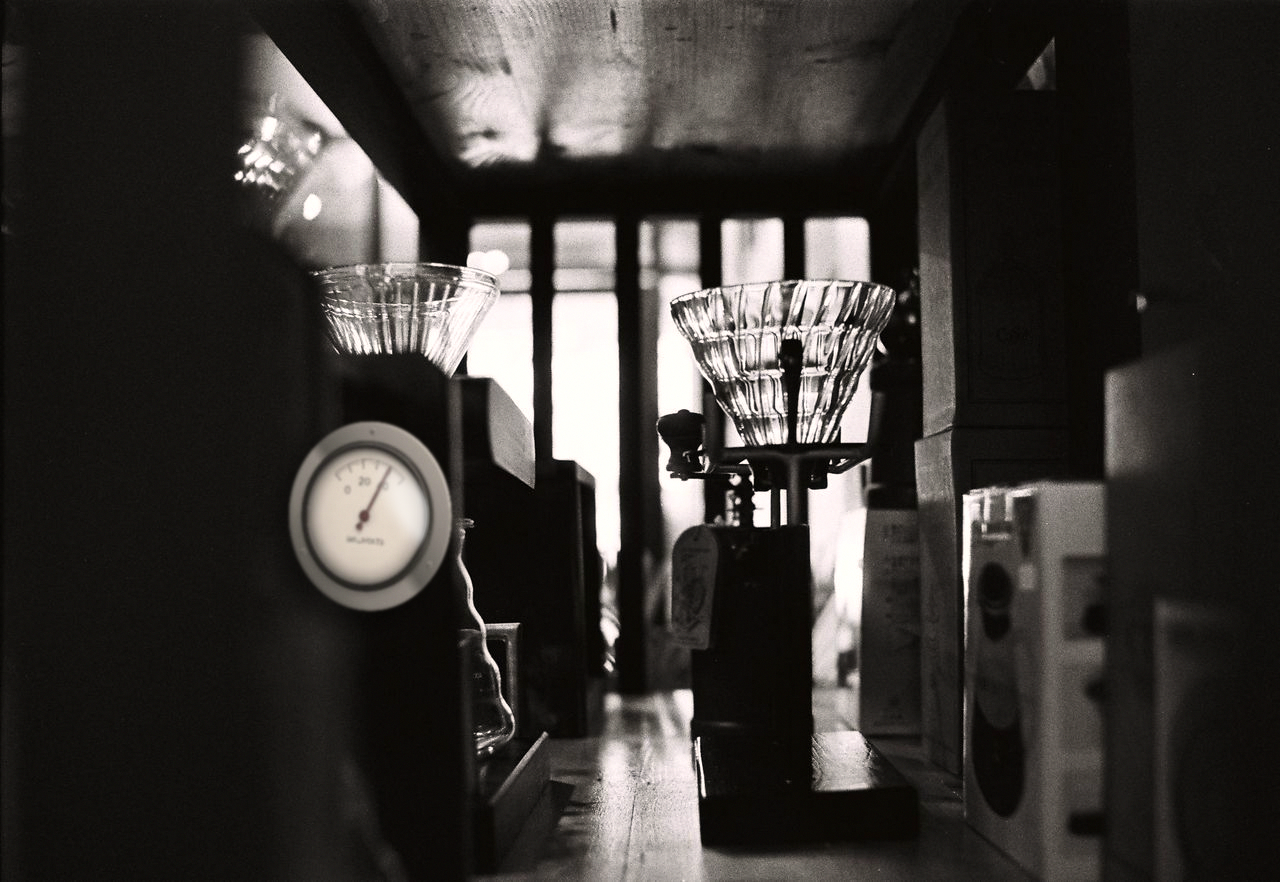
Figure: 40mV
